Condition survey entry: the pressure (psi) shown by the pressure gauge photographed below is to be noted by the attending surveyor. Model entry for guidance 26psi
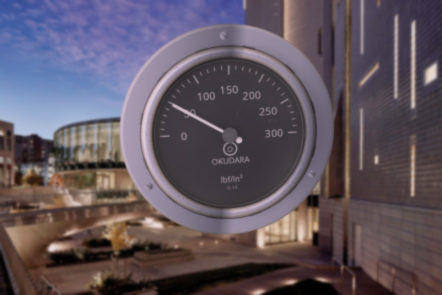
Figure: 50psi
